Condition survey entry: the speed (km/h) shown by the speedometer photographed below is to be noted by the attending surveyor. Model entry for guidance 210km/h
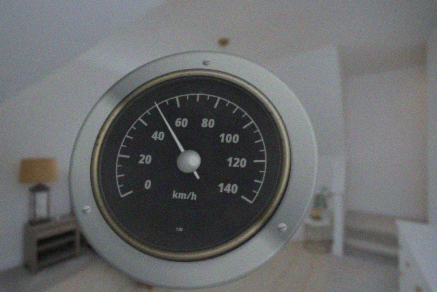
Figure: 50km/h
